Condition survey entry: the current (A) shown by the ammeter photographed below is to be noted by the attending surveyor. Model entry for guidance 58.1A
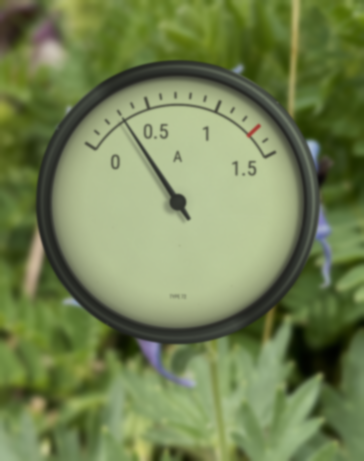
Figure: 0.3A
